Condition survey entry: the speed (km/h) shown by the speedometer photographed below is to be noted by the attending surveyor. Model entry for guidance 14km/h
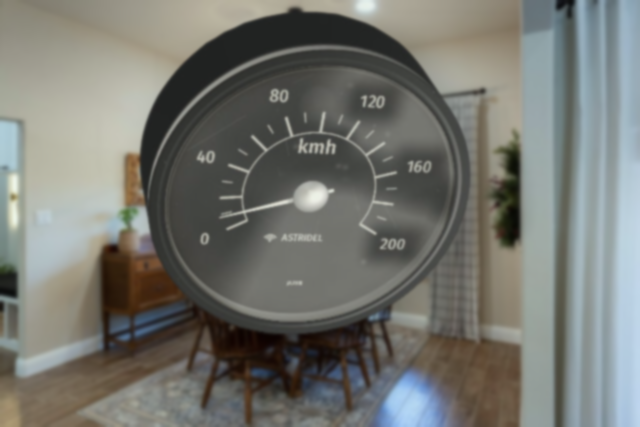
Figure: 10km/h
